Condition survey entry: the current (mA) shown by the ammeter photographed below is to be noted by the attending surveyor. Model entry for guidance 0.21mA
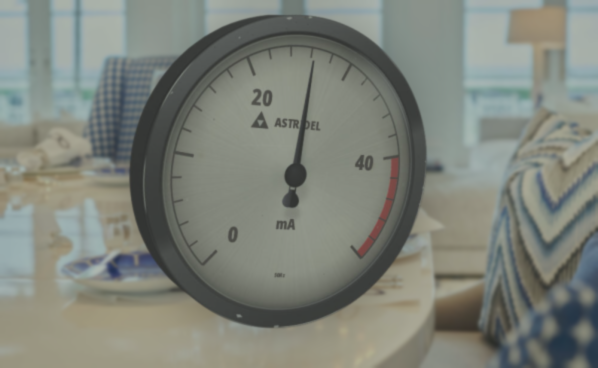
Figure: 26mA
